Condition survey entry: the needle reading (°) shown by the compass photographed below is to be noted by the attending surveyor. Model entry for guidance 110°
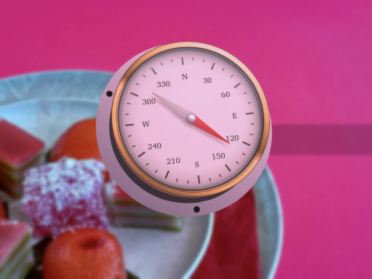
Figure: 130°
